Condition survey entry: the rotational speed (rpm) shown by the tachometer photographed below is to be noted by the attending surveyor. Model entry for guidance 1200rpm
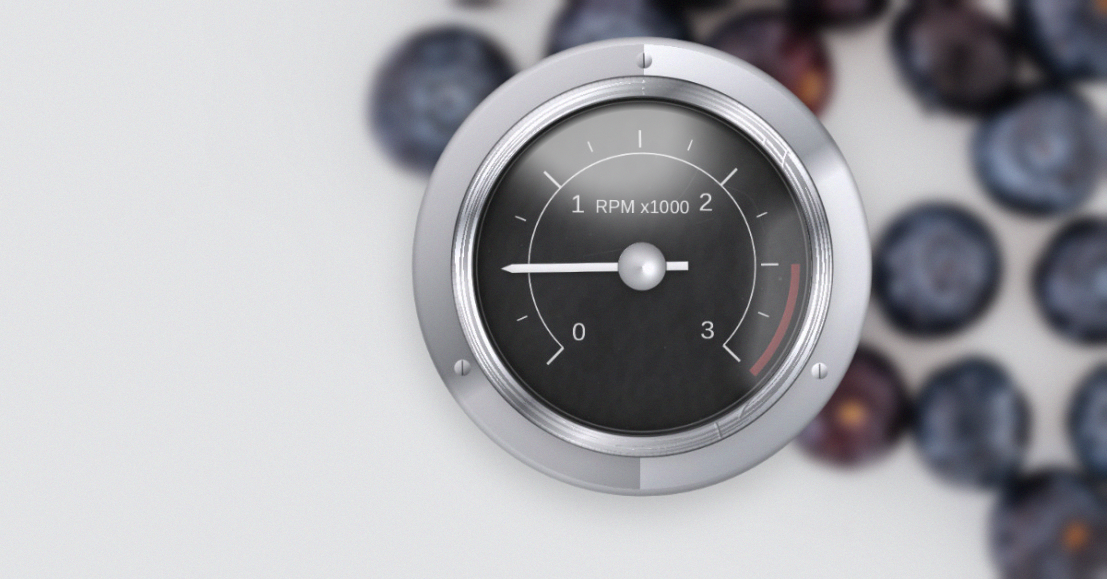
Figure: 500rpm
